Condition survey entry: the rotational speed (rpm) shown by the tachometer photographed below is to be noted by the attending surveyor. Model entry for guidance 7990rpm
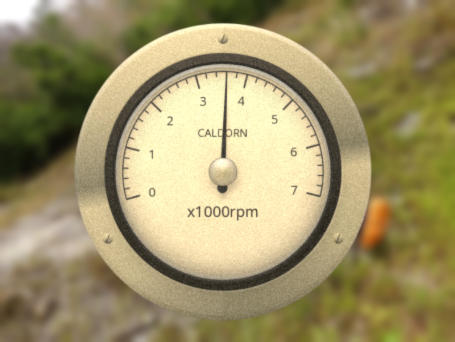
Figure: 3600rpm
